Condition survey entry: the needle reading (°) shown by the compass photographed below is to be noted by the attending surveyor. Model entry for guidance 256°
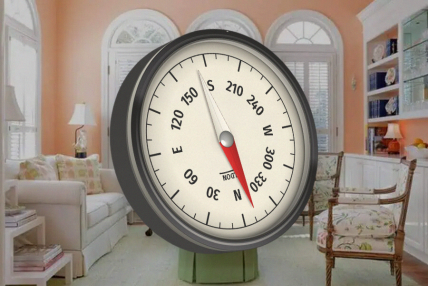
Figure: 350°
